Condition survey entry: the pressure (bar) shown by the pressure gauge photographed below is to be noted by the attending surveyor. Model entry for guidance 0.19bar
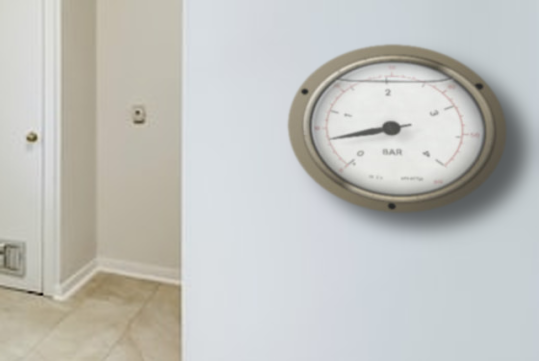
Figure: 0.5bar
